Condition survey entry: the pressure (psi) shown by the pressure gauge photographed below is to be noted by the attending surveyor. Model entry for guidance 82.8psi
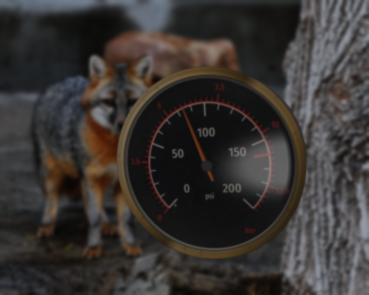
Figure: 85psi
